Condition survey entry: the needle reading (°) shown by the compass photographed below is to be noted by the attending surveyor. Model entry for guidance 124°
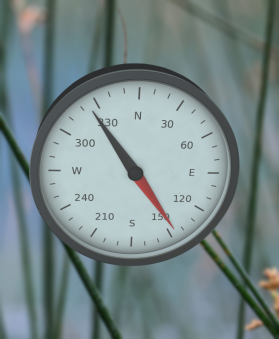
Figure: 145°
